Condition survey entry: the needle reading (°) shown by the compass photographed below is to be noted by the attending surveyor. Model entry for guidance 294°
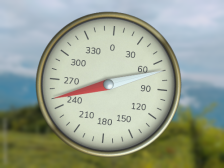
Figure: 250°
